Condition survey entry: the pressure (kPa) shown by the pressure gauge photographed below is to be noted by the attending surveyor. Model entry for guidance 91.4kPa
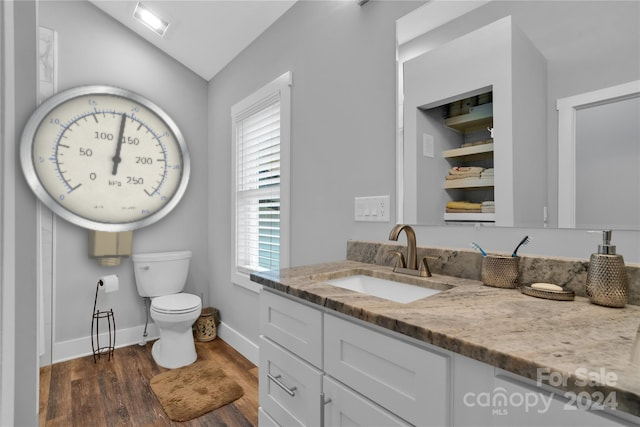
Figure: 130kPa
